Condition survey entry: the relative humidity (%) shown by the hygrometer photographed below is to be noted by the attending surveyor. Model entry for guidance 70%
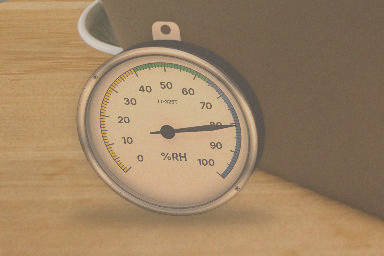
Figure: 80%
